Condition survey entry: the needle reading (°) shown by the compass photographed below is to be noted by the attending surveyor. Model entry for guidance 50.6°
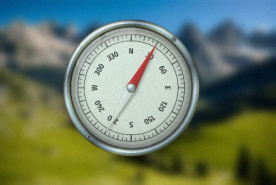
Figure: 30°
